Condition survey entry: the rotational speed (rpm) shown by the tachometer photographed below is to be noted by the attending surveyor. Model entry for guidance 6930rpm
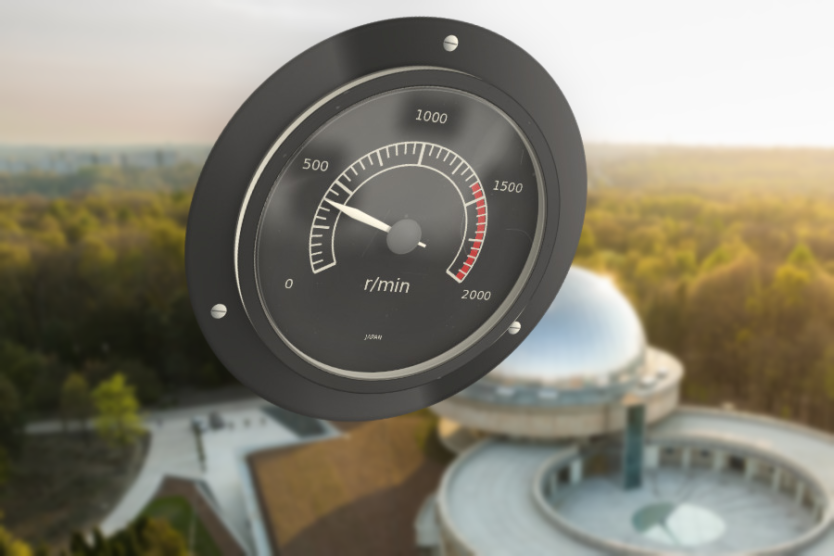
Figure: 400rpm
